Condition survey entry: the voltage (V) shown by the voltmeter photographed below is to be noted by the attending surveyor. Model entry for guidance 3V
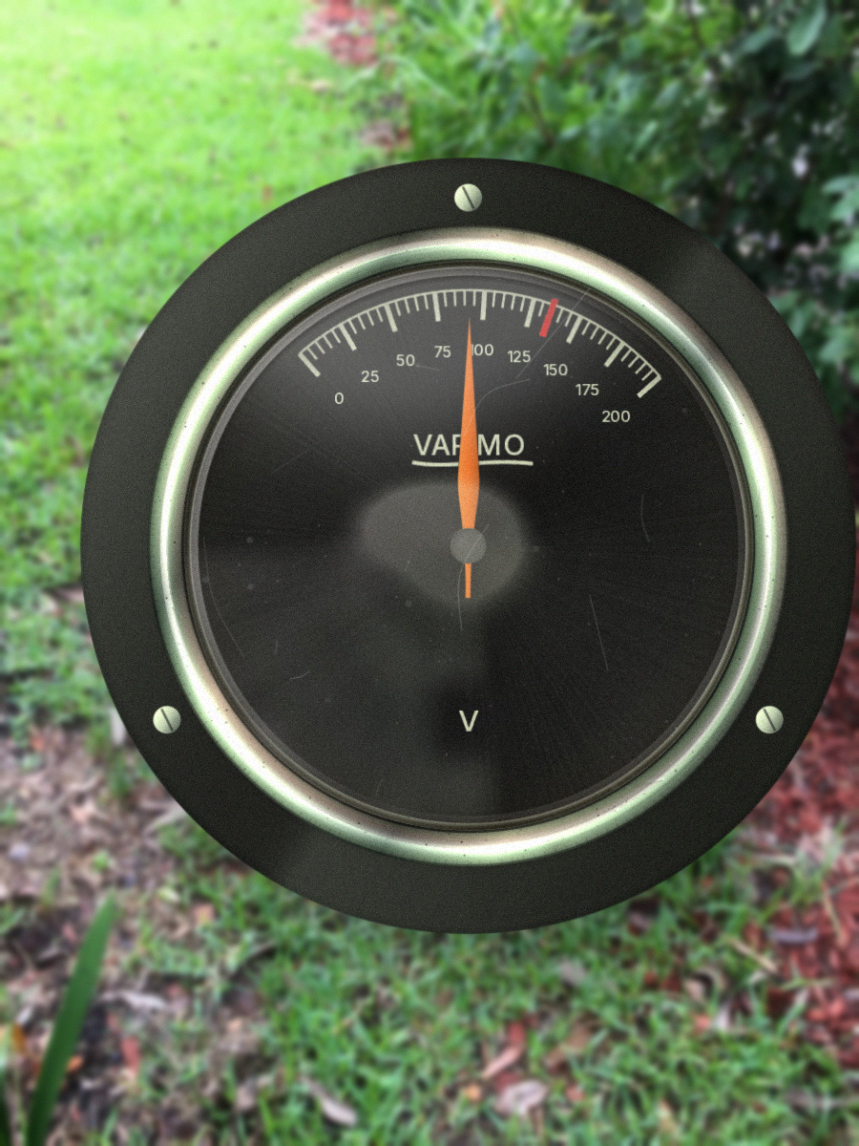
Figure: 92.5V
